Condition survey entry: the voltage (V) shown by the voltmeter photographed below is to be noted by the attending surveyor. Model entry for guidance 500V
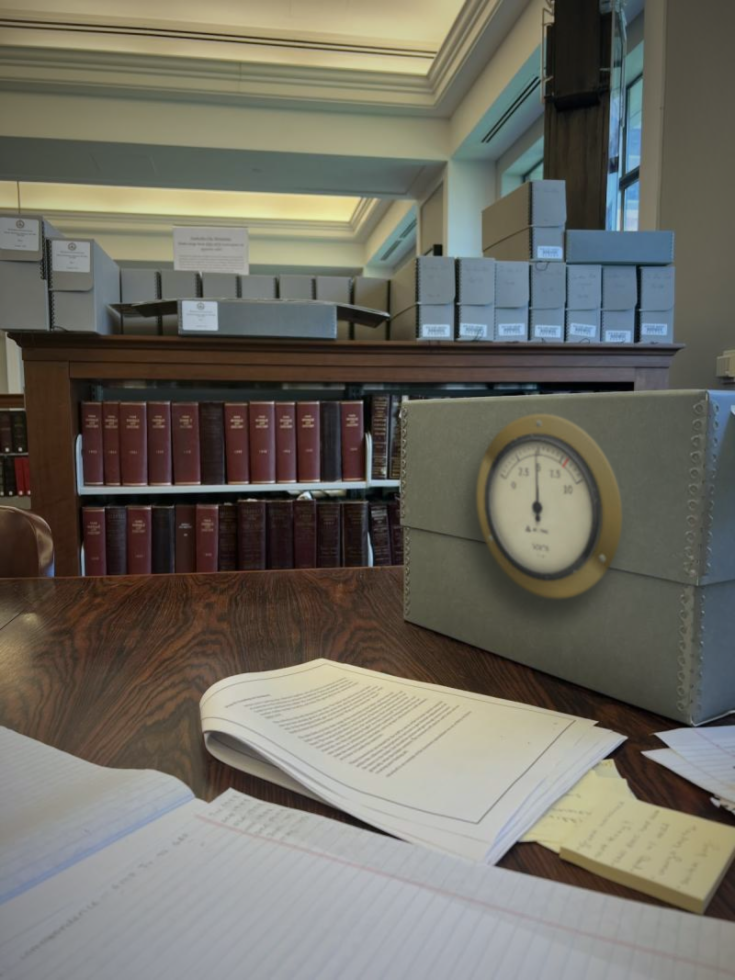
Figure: 5V
